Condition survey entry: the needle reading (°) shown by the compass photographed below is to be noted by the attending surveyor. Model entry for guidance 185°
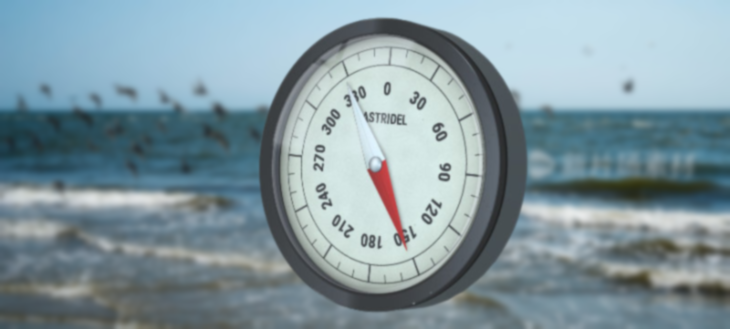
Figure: 150°
